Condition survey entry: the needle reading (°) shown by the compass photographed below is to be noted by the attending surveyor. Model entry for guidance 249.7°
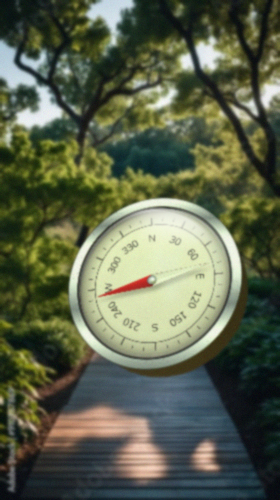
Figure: 260°
